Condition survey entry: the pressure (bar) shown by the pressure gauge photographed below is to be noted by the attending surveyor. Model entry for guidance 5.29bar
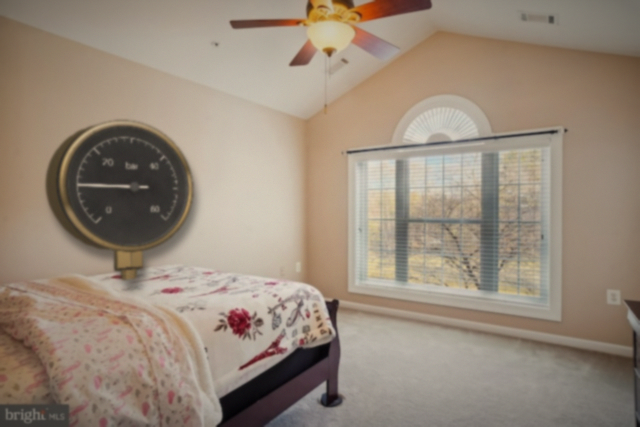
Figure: 10bar
